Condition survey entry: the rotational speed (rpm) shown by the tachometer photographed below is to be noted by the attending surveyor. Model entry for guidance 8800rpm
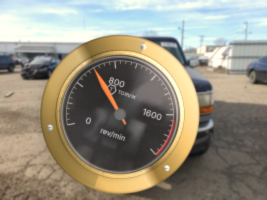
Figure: 600rpm
